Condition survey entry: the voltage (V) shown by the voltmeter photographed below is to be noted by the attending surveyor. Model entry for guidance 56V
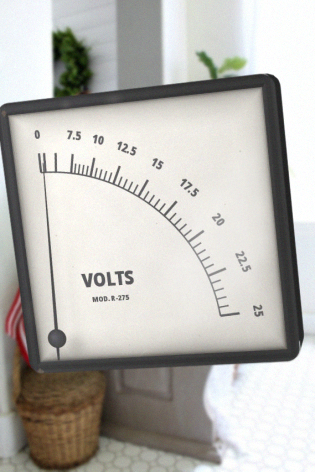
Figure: 2.5V
